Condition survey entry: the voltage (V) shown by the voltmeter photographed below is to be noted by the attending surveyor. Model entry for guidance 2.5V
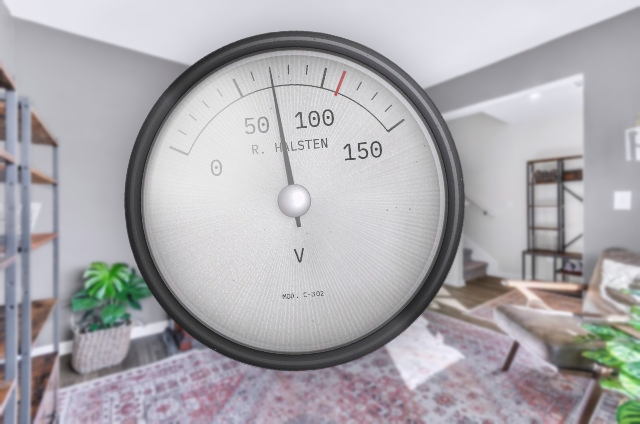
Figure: 70V
